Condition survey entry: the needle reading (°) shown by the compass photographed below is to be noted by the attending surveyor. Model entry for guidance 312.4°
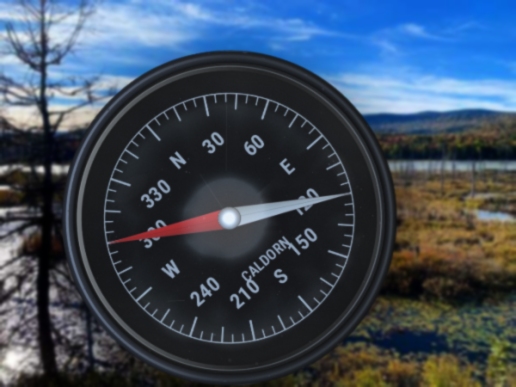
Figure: 300°
